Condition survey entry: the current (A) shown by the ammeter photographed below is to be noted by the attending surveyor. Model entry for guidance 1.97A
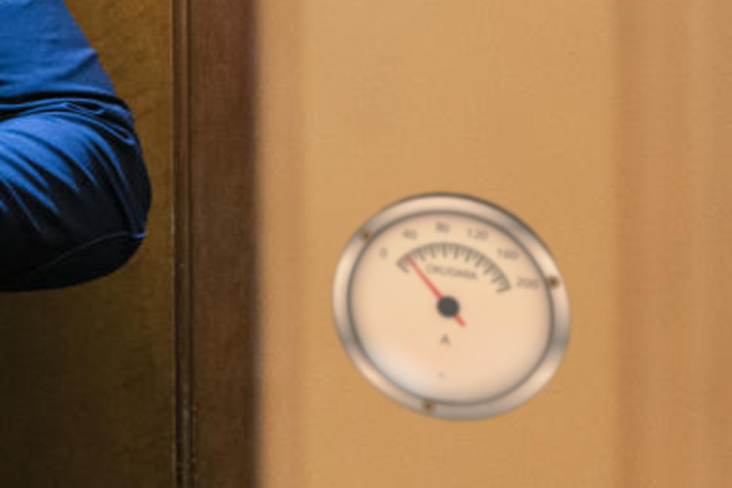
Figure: 20A
